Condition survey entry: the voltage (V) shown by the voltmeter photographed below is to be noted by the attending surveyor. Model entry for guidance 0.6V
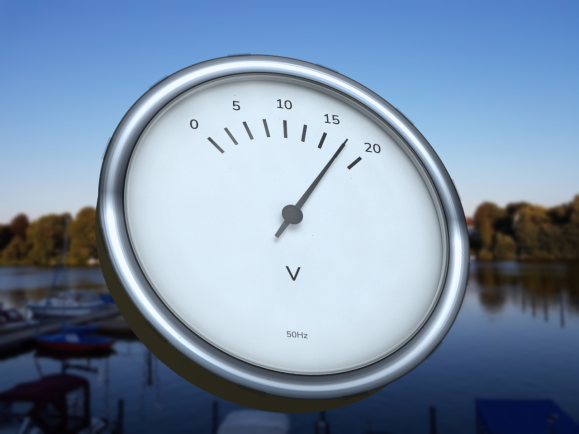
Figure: 17.5V
